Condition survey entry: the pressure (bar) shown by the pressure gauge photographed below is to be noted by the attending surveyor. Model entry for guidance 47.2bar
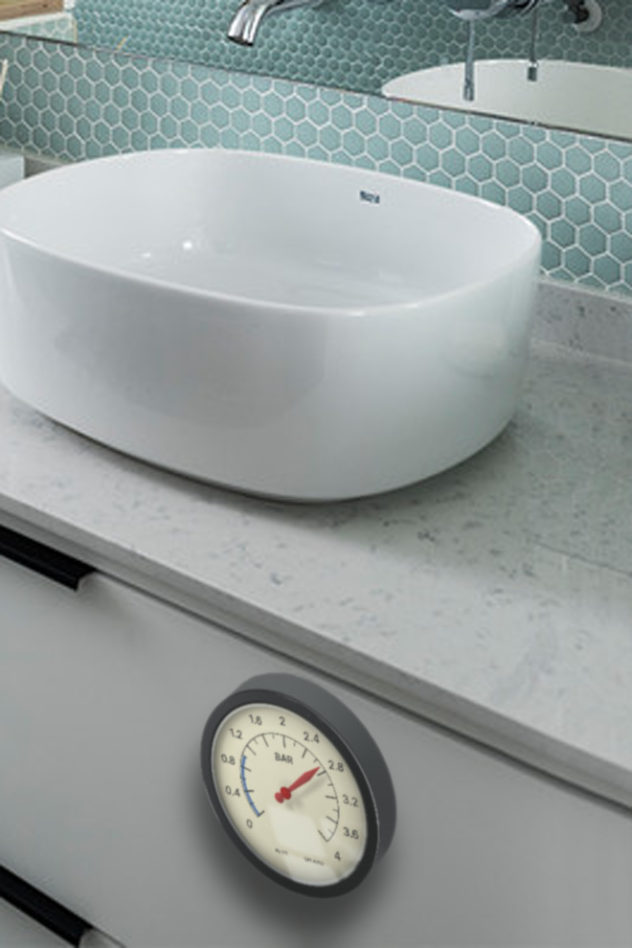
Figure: 2.7bar
